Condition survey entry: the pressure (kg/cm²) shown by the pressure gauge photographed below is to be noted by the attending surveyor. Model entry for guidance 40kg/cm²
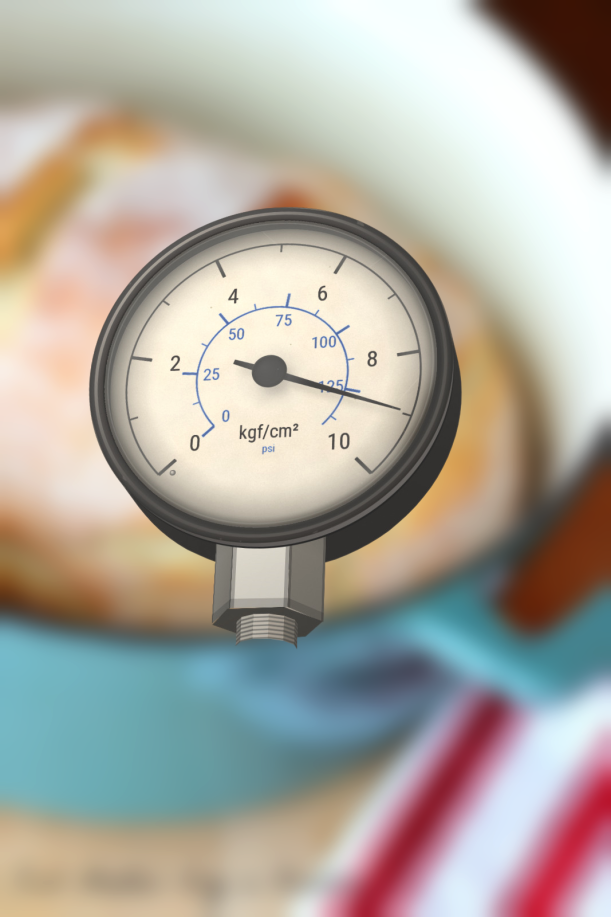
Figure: 9kg/cm²
